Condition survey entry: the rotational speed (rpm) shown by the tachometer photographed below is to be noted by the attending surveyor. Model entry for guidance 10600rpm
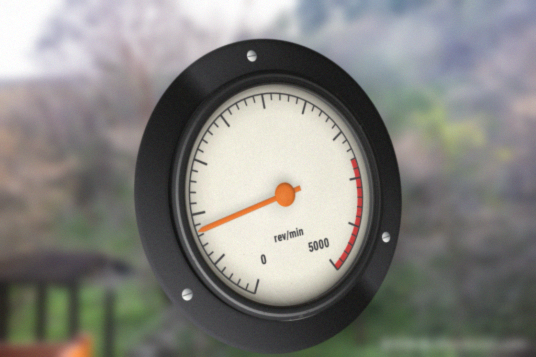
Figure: 850rpm
